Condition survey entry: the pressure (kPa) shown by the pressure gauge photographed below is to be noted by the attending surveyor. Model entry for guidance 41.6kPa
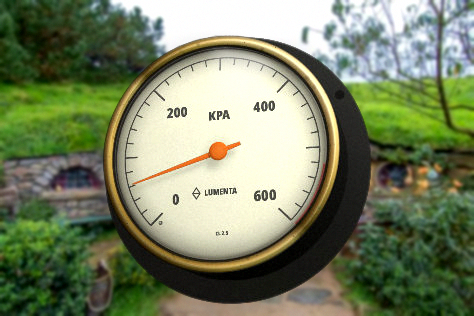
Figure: 60kPa
